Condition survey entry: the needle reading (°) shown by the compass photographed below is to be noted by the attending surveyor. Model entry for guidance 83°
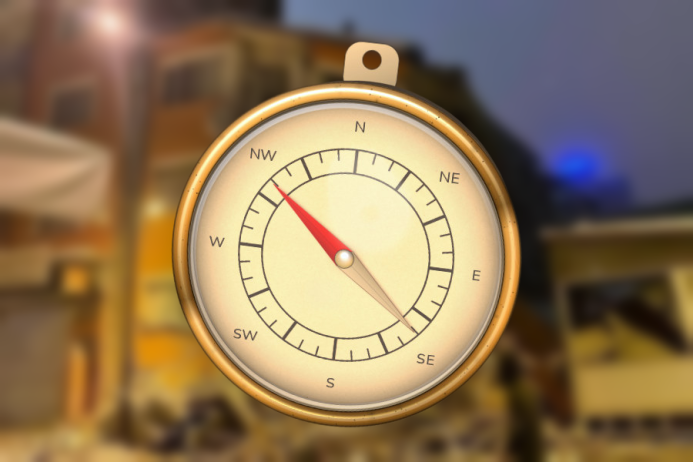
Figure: 310°
